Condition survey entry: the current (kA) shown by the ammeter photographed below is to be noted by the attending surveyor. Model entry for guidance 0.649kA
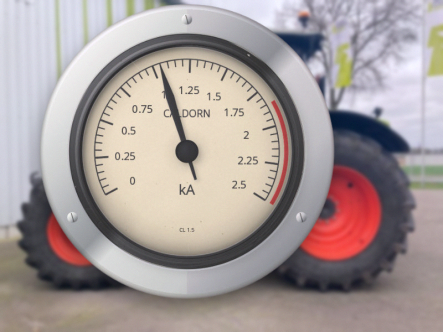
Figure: 1.05kA
